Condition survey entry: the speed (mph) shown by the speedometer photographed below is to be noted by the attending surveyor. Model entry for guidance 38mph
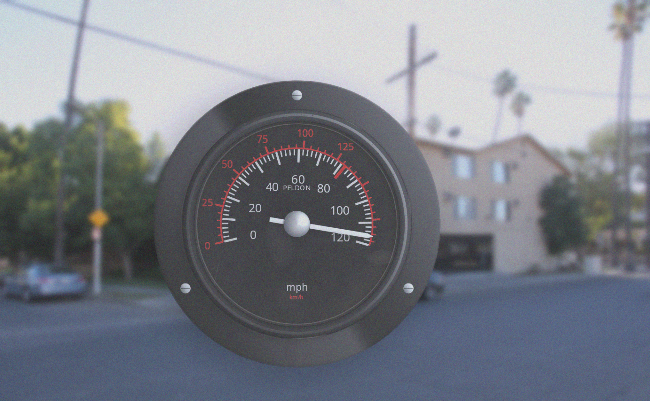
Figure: 116mph
